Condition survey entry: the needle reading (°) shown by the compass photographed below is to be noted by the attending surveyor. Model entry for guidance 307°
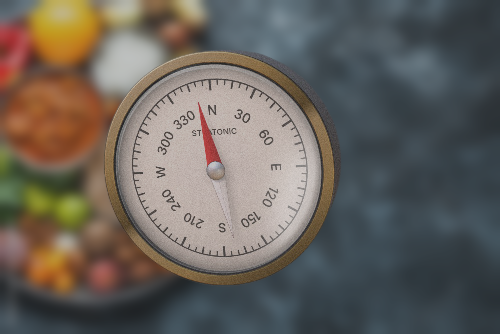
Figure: 350°
